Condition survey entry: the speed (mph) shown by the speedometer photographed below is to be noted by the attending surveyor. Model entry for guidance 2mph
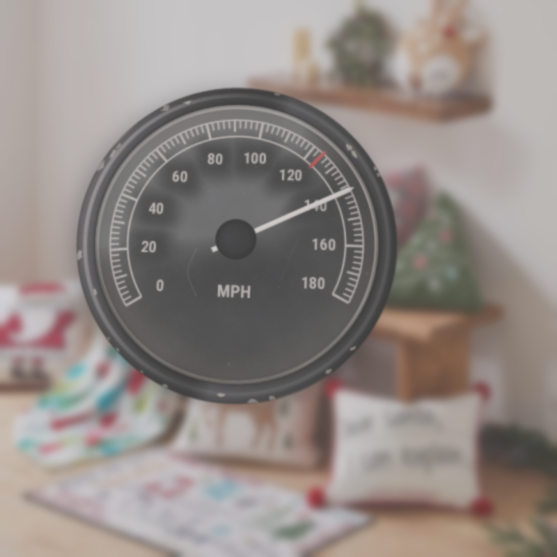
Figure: 140mph
